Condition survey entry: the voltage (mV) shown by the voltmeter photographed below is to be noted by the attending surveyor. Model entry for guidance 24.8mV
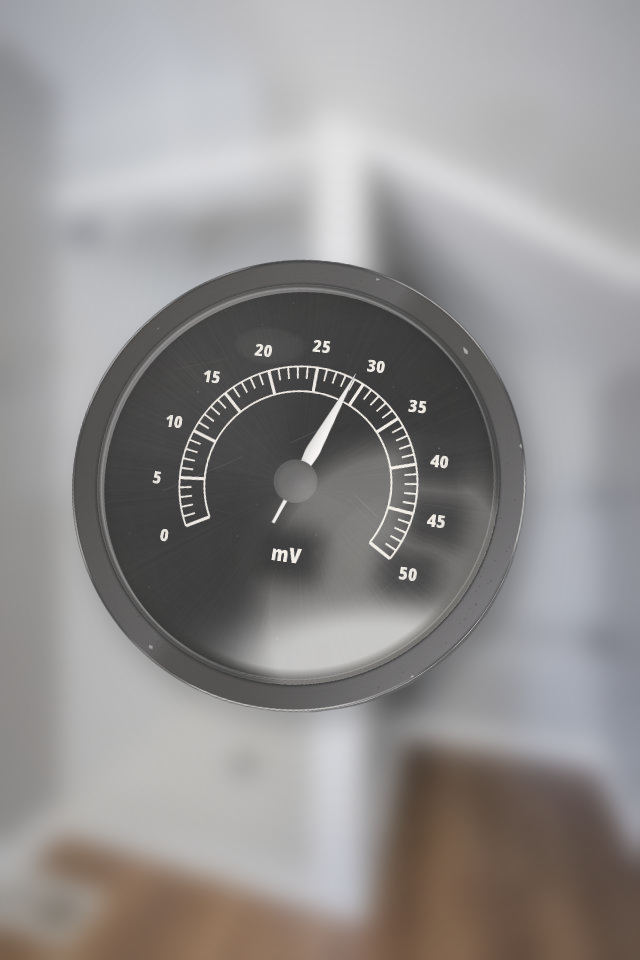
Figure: 29mV
